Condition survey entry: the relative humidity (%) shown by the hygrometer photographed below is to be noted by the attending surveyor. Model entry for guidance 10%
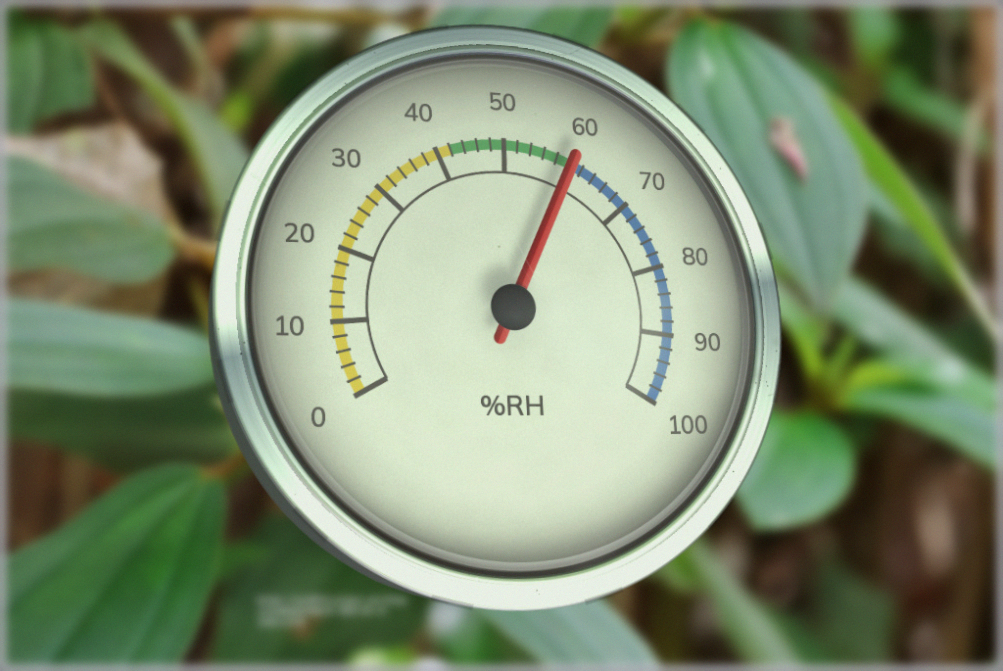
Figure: 60%
